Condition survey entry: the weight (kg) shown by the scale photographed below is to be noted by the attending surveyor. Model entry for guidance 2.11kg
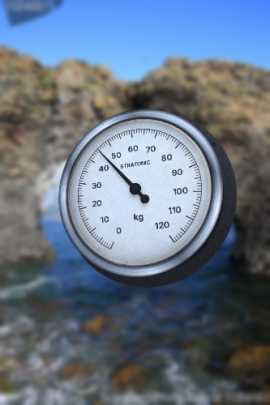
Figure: 45kg
